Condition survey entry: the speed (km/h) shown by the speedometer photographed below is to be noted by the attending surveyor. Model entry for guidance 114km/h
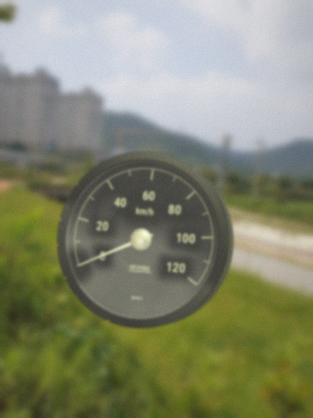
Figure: 0km/h
